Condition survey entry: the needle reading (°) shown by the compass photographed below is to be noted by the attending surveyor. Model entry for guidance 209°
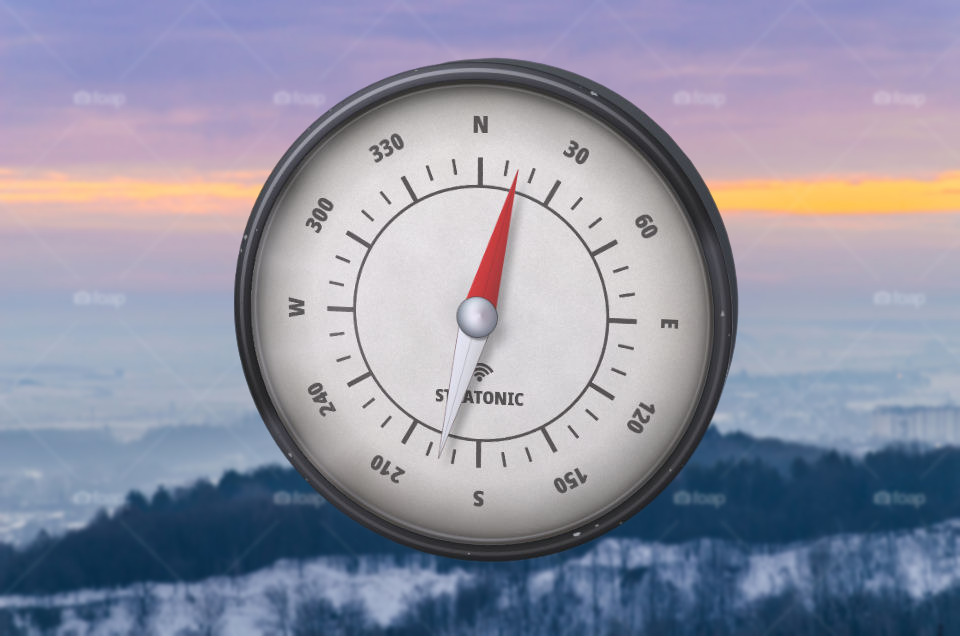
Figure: 15°
